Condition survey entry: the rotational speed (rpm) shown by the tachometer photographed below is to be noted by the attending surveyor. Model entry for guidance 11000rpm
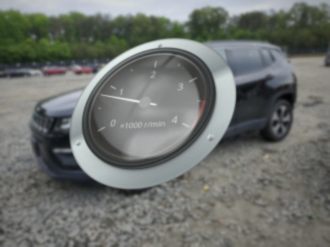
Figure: 750rpm
